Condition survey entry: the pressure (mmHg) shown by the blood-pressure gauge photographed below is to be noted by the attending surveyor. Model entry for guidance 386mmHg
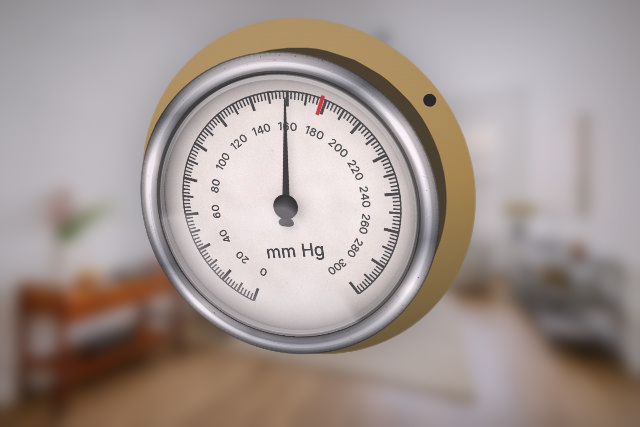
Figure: 160mmHg
